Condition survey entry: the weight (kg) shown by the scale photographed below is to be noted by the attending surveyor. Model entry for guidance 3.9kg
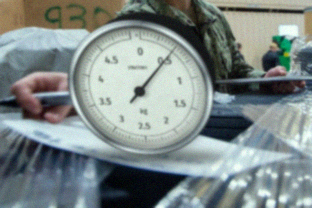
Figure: 0.5kg
